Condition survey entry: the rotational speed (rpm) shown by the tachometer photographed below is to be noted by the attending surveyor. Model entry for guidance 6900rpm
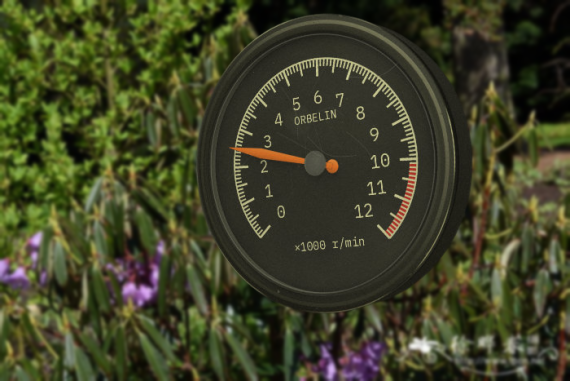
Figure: 2500rpm
